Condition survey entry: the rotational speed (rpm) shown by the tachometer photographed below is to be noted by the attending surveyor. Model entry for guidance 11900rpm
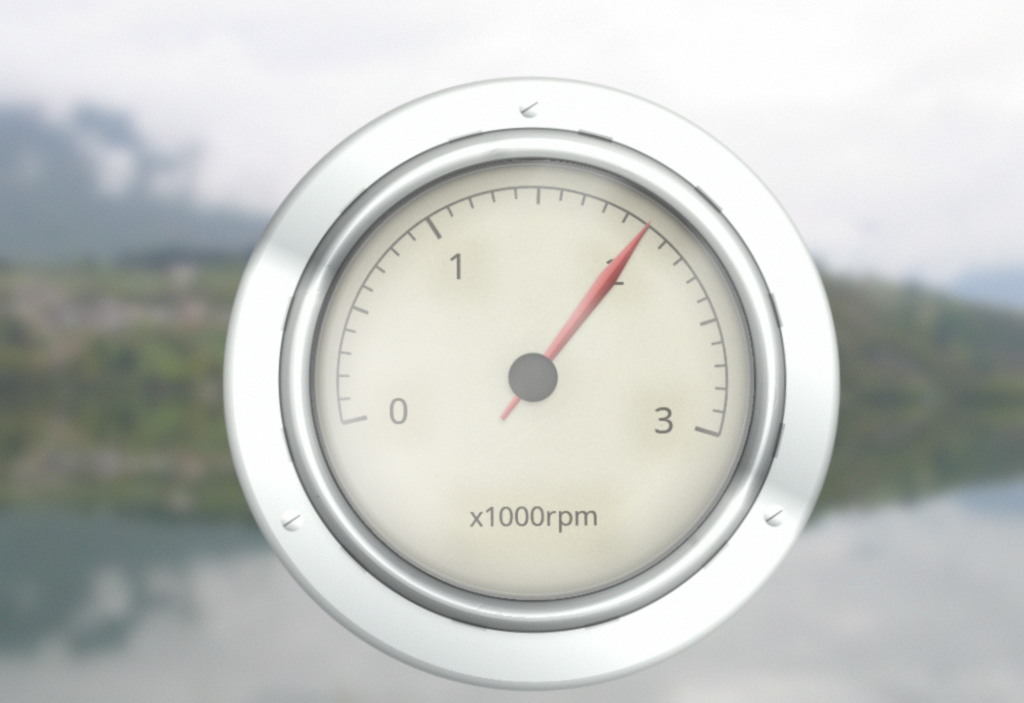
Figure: 2000rpm
